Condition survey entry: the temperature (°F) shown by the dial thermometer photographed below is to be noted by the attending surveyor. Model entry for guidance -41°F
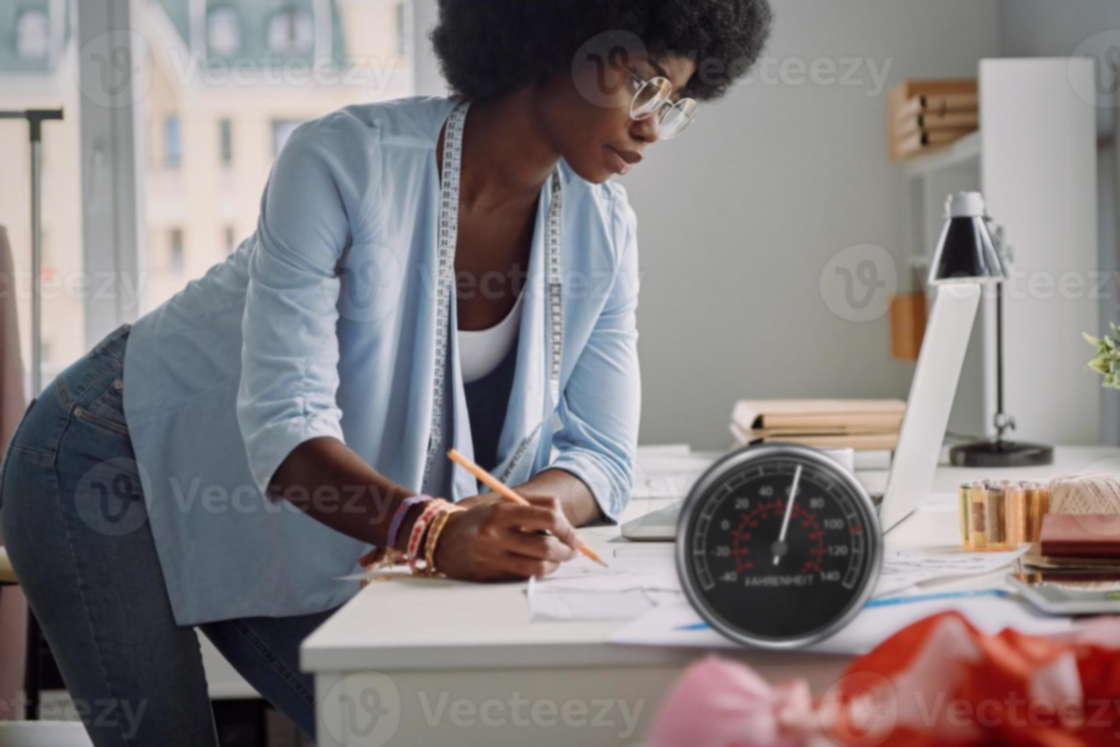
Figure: 60°F
